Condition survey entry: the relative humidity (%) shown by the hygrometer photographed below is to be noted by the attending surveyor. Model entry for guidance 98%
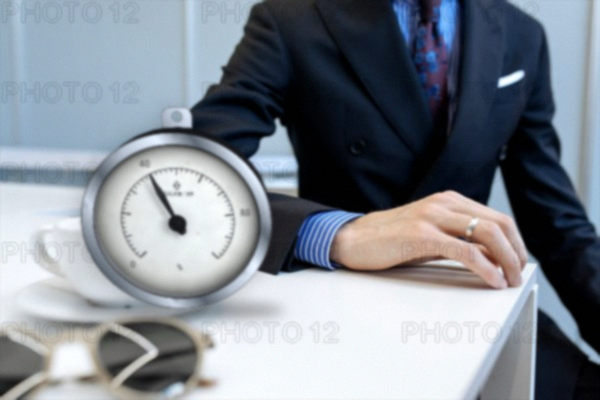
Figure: 40%
